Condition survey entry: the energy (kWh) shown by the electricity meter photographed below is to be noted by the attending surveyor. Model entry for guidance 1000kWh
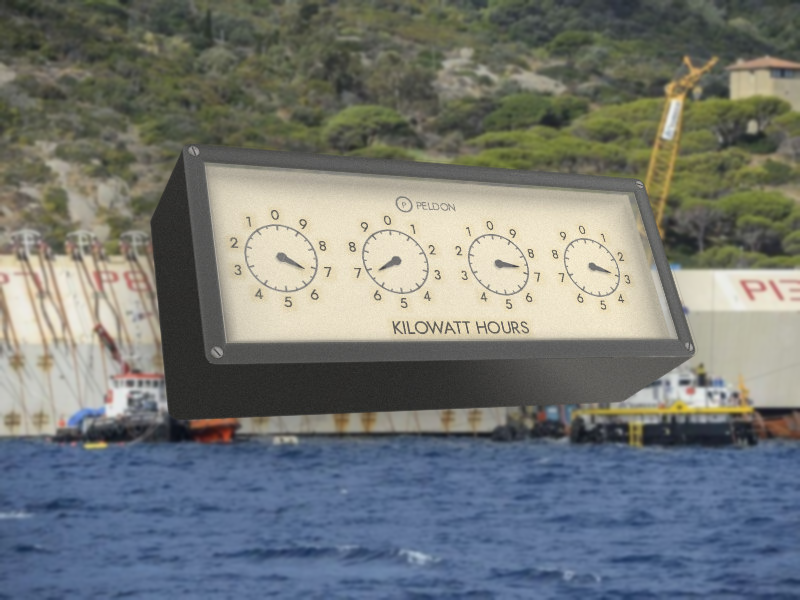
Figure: 6673kWh
